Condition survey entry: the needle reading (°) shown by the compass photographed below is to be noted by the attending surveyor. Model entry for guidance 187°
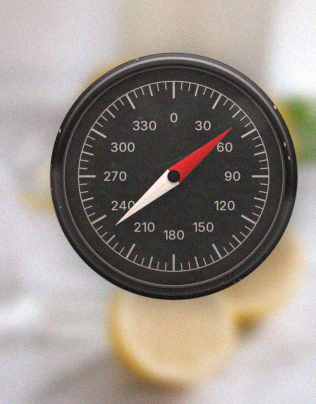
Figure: 50°
